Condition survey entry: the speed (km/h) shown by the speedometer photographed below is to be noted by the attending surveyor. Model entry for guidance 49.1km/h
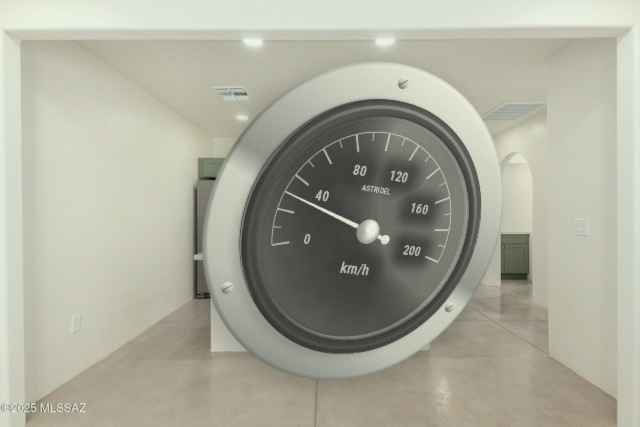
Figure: 30km/h
